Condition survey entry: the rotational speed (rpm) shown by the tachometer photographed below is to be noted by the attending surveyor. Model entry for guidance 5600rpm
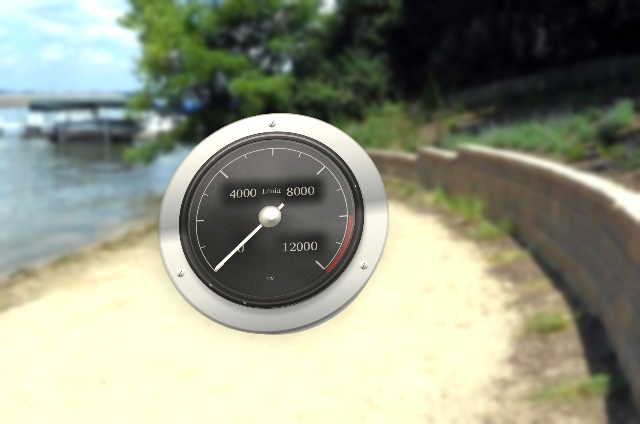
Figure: 0rpm
